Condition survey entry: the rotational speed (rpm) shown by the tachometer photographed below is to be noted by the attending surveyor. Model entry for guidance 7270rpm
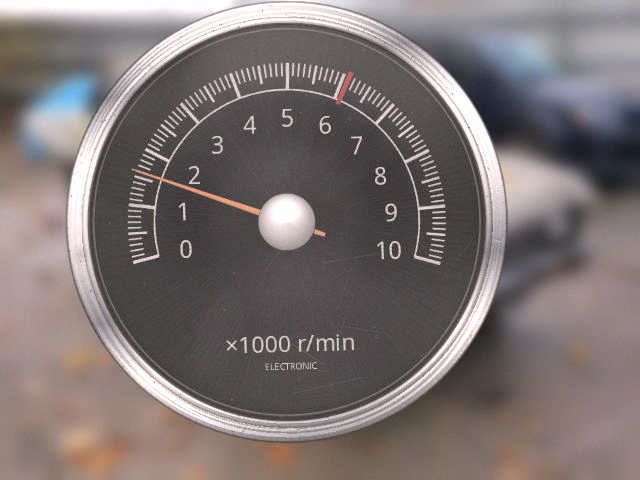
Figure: 1600rpm
